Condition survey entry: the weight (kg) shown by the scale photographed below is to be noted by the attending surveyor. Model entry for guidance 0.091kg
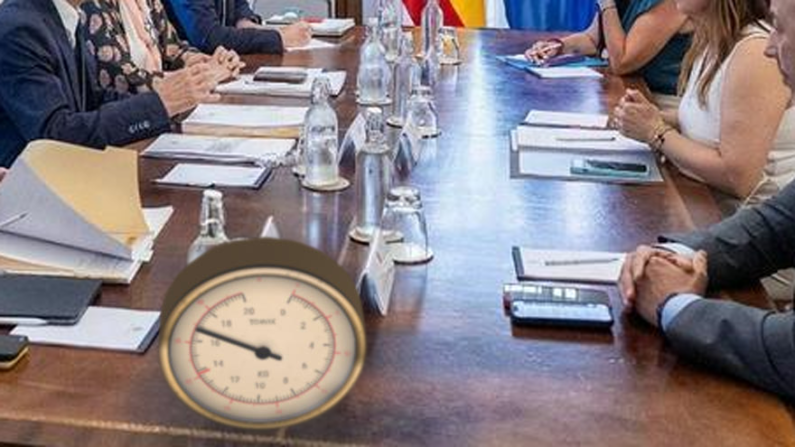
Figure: 17kg
